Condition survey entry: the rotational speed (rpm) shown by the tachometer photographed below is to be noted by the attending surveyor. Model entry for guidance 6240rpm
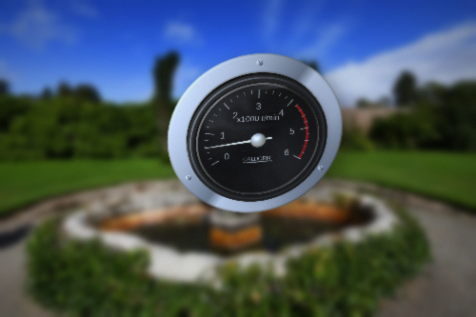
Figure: 600rpm
